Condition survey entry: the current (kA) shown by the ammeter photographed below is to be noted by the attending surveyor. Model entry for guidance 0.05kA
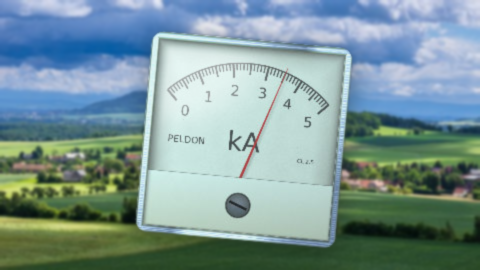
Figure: 3.5kA
